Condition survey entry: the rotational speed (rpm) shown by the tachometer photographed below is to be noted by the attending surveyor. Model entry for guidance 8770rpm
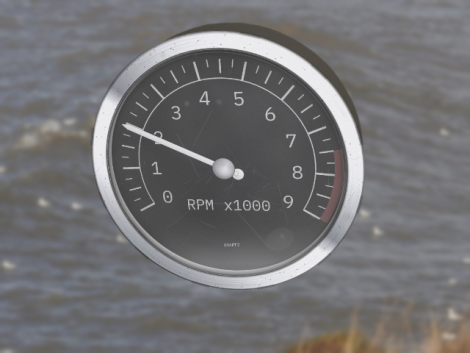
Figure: 2000rpm
